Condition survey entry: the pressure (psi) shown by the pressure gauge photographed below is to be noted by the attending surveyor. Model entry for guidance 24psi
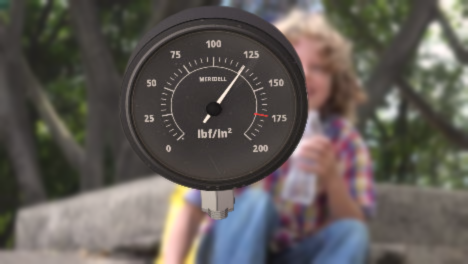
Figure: 125psi
